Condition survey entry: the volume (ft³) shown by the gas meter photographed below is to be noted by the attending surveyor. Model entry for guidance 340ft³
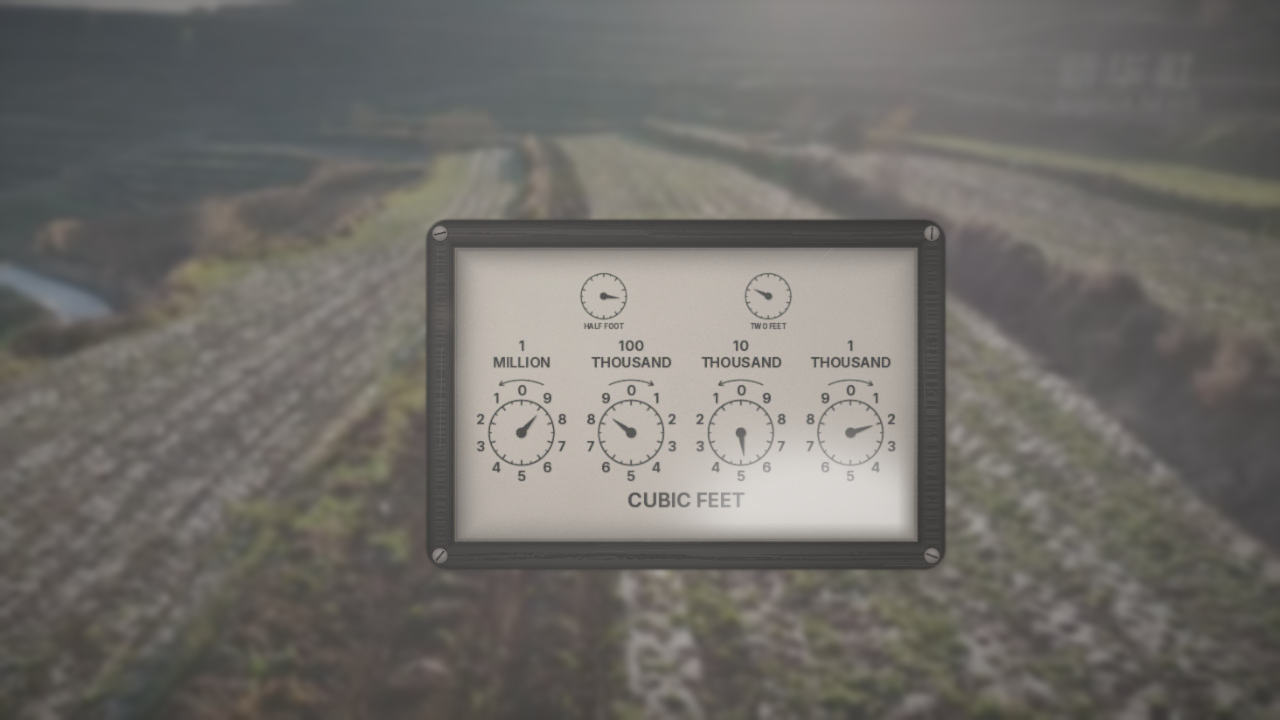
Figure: 885200ft³
